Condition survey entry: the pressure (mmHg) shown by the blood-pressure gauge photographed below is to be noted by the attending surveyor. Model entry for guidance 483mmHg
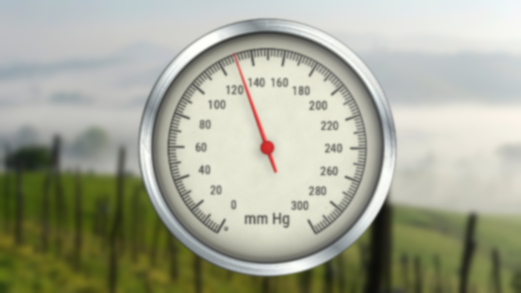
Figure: 130mmHg
